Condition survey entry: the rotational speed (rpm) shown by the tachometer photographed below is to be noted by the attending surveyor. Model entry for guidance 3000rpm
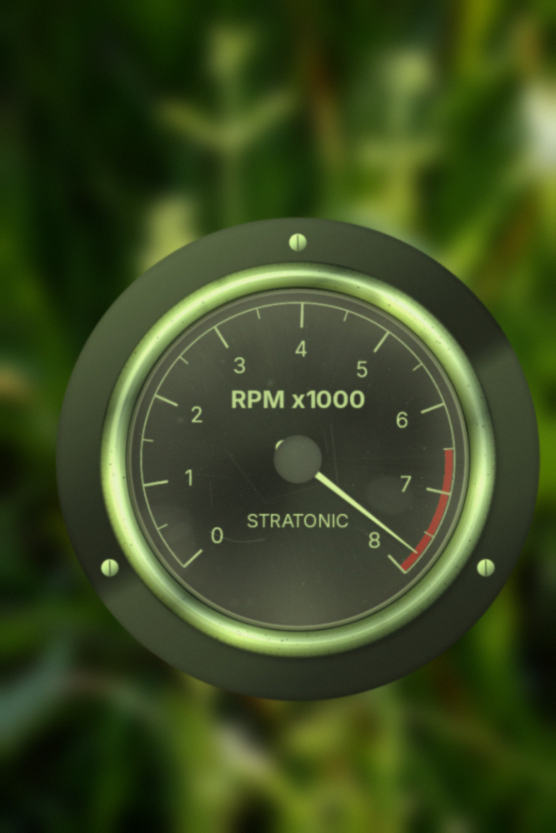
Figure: 7750rpm
